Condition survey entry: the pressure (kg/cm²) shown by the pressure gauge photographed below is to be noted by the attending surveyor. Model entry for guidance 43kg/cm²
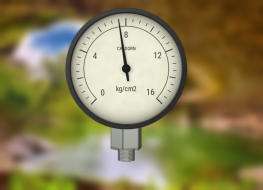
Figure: 7.5kg/cm²
